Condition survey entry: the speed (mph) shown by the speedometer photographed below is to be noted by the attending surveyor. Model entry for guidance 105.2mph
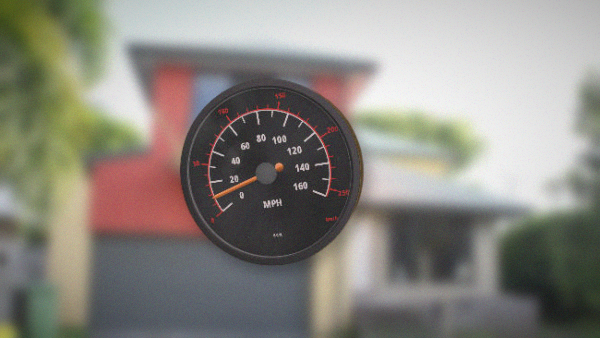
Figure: 10mph
